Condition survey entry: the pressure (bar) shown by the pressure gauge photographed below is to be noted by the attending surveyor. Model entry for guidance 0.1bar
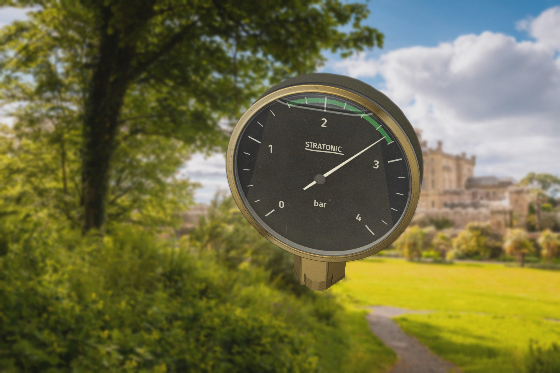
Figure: 2.7bar
